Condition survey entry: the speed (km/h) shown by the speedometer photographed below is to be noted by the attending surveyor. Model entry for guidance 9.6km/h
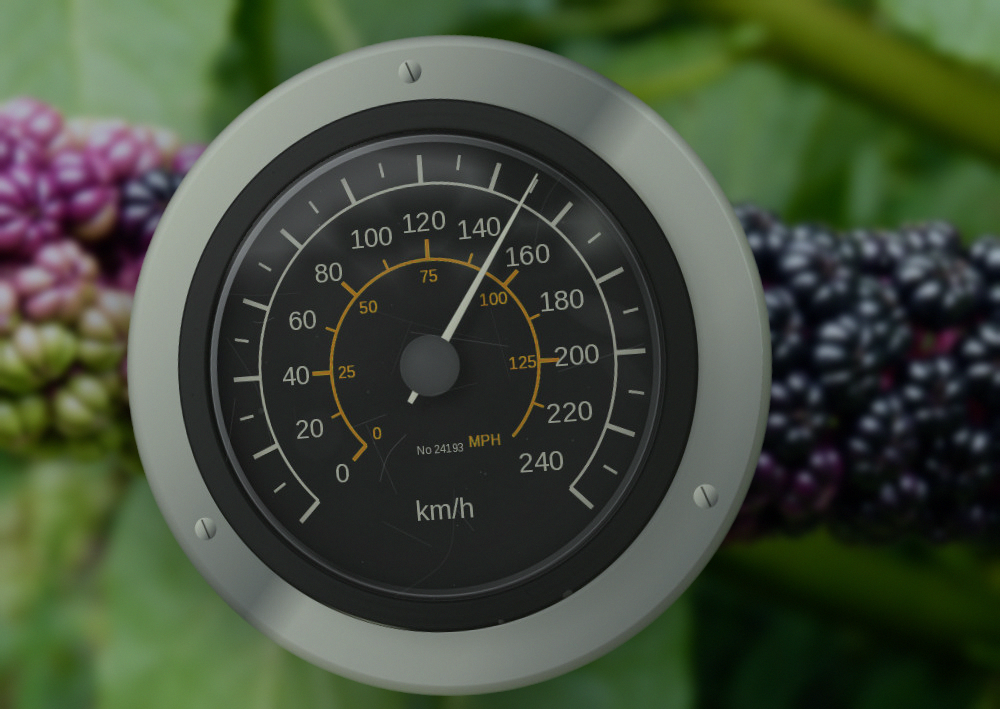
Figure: 150km/h
